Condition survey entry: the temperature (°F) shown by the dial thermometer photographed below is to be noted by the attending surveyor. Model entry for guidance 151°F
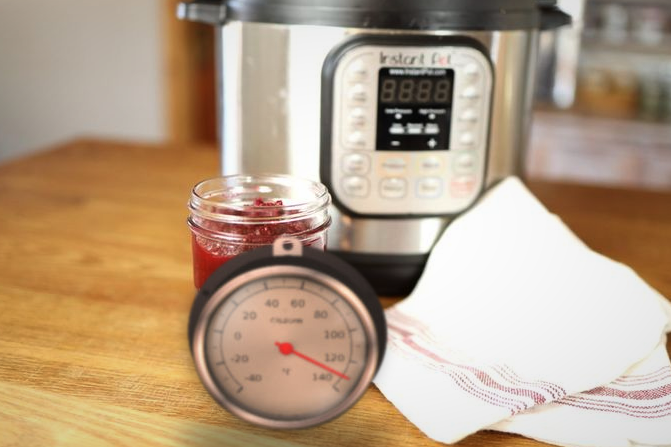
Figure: 130°F
